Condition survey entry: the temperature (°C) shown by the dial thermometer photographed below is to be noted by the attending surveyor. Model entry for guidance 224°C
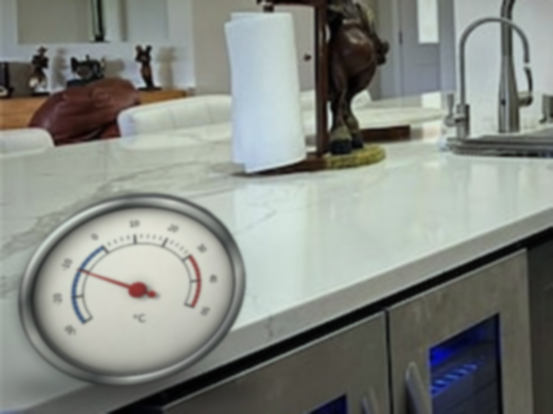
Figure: -10°C
